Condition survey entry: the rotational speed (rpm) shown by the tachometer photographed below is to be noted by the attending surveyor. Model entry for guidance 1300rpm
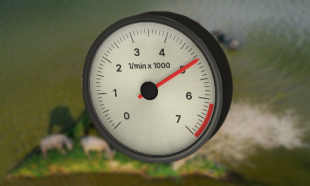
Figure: 5000rpm
